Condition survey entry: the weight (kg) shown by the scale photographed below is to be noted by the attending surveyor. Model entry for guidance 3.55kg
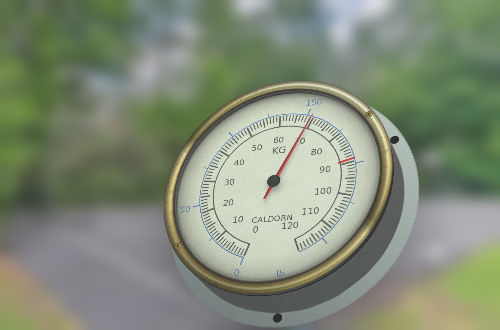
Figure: 70kg
